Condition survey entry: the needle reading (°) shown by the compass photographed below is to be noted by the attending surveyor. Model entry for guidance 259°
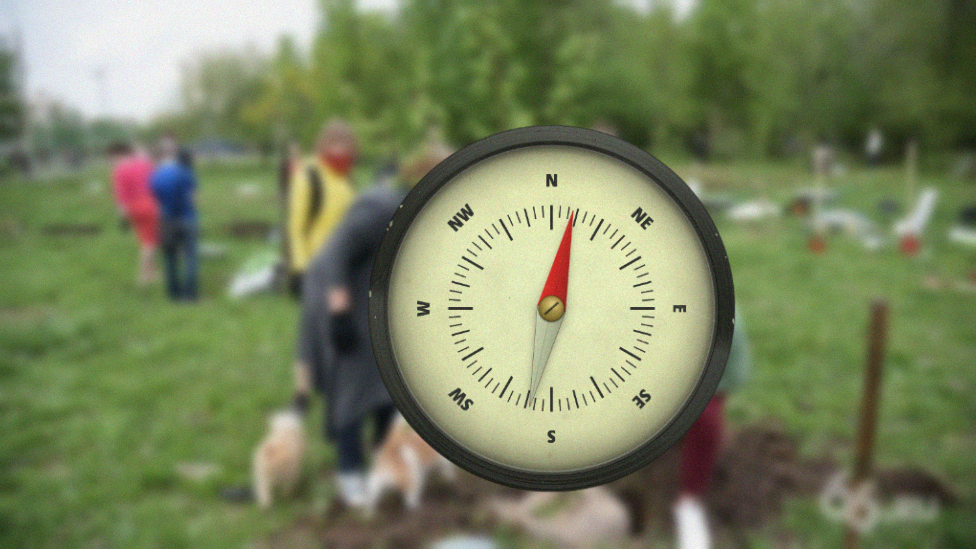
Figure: 12.5°
